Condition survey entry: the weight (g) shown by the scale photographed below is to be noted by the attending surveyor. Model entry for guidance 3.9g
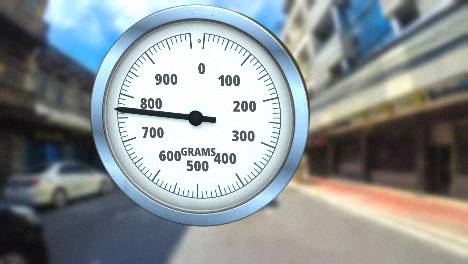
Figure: 770g
